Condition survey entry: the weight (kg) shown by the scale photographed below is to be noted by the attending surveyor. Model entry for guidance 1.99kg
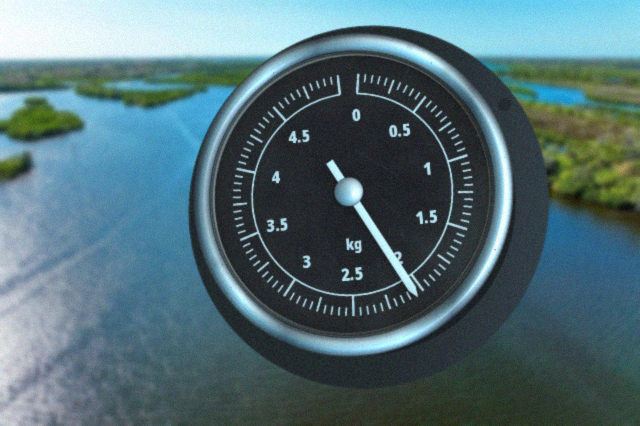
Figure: 2.05kg
